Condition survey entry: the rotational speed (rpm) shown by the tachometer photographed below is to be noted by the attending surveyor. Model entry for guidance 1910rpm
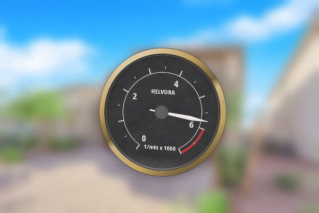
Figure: 5750rpm
